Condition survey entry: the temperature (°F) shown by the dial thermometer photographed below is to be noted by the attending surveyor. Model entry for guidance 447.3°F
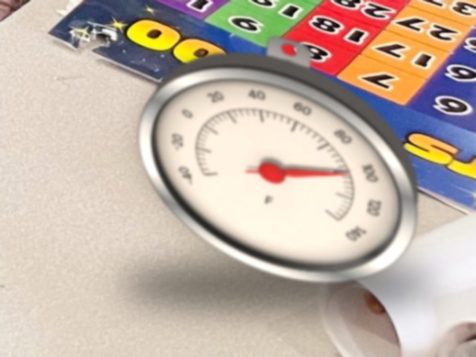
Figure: 100°F
